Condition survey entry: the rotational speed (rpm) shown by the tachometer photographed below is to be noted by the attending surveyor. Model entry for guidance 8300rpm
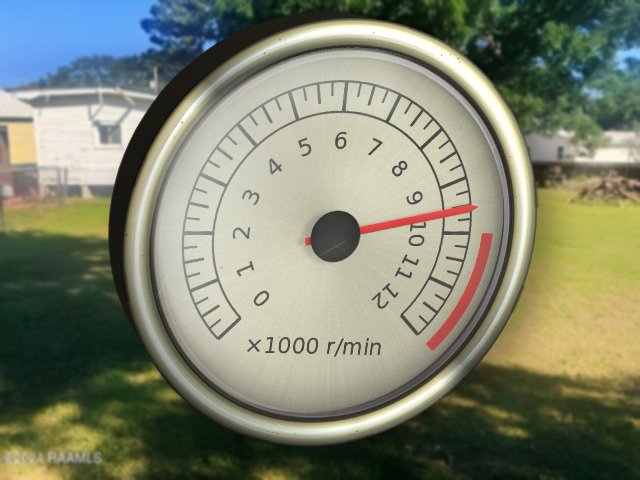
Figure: 9500rpm
